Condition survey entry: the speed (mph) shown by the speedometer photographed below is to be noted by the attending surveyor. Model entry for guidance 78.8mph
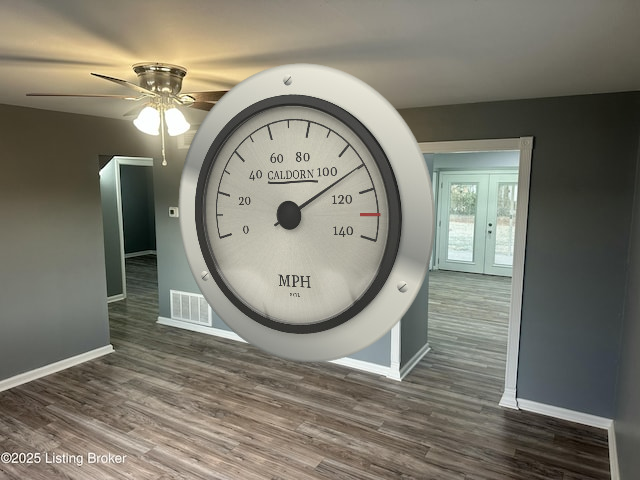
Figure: 110mph
